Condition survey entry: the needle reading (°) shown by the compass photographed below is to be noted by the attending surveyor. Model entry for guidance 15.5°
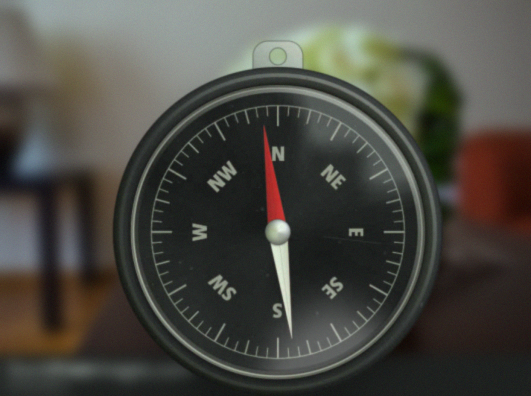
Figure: 352.5°
